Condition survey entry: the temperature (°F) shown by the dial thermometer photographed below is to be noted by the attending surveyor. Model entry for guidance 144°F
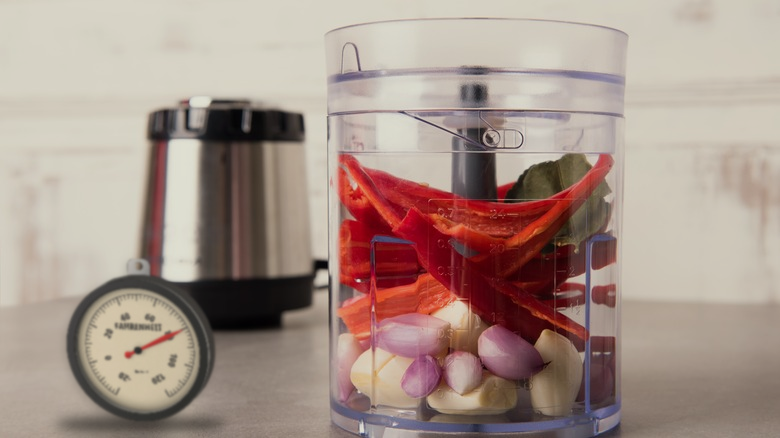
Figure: 80°F
